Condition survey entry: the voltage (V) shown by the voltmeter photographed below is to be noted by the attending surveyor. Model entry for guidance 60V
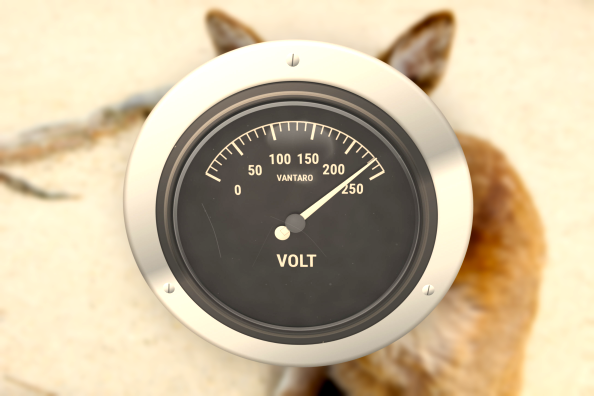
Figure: 230V
